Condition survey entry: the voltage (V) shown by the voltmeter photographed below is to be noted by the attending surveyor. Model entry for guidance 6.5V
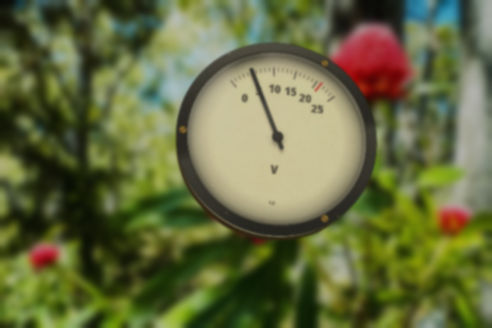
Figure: 5V
